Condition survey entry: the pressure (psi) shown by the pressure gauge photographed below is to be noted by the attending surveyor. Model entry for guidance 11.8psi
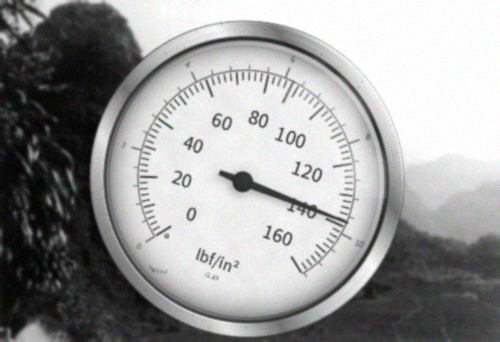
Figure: 138psi
